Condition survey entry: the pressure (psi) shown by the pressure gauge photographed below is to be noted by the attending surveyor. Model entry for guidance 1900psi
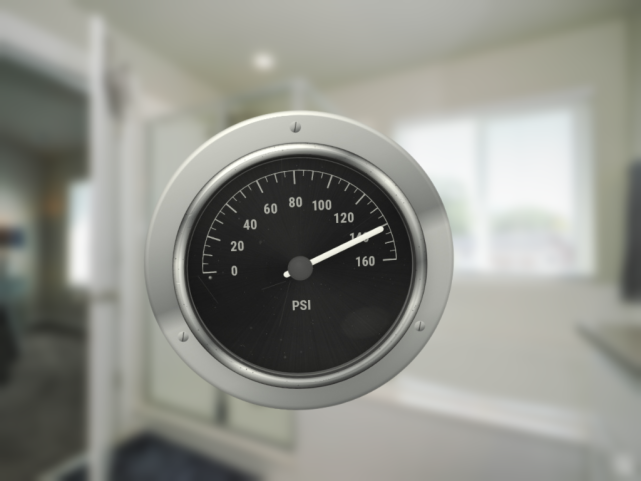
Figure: 140psi
